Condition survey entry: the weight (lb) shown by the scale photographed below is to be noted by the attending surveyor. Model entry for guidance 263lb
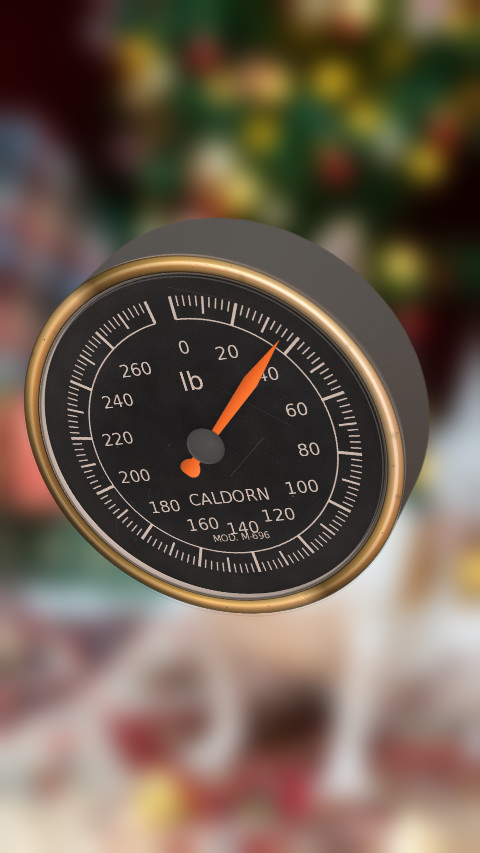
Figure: 36lb
